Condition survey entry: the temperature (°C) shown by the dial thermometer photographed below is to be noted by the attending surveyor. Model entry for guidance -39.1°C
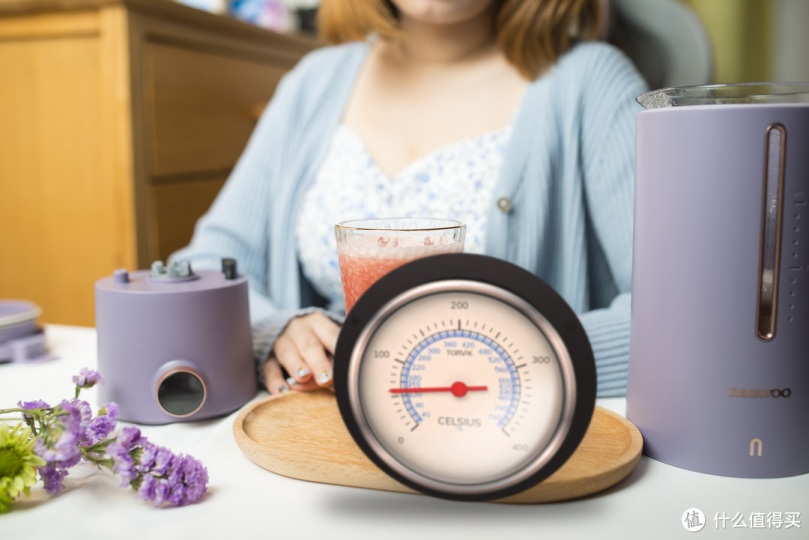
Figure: 60°C
